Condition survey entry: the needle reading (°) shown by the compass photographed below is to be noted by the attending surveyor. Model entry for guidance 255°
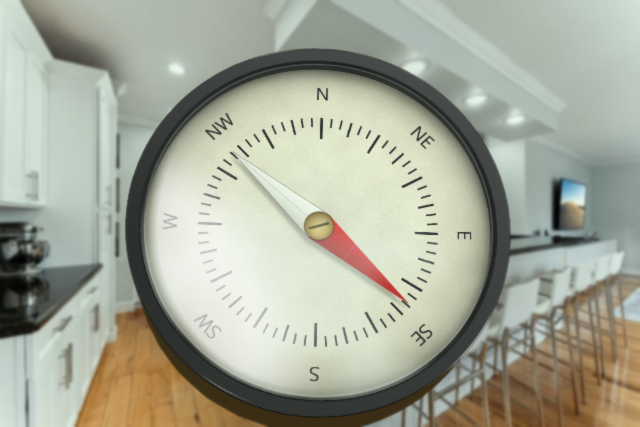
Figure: 130°
